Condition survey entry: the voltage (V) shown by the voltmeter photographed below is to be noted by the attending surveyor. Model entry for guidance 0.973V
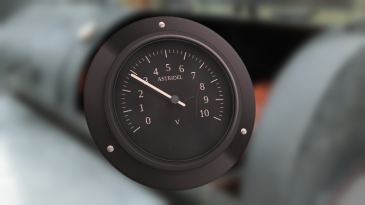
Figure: 2.8V
